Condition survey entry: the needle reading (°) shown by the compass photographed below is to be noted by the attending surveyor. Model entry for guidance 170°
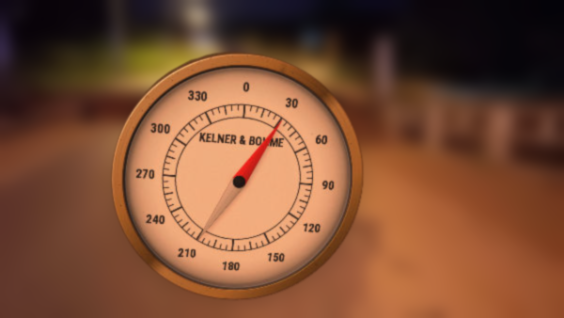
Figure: 30°
